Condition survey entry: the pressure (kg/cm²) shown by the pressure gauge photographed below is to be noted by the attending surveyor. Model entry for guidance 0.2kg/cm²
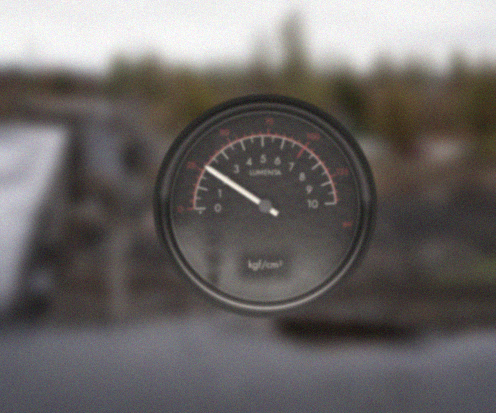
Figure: 2kg/cm²
